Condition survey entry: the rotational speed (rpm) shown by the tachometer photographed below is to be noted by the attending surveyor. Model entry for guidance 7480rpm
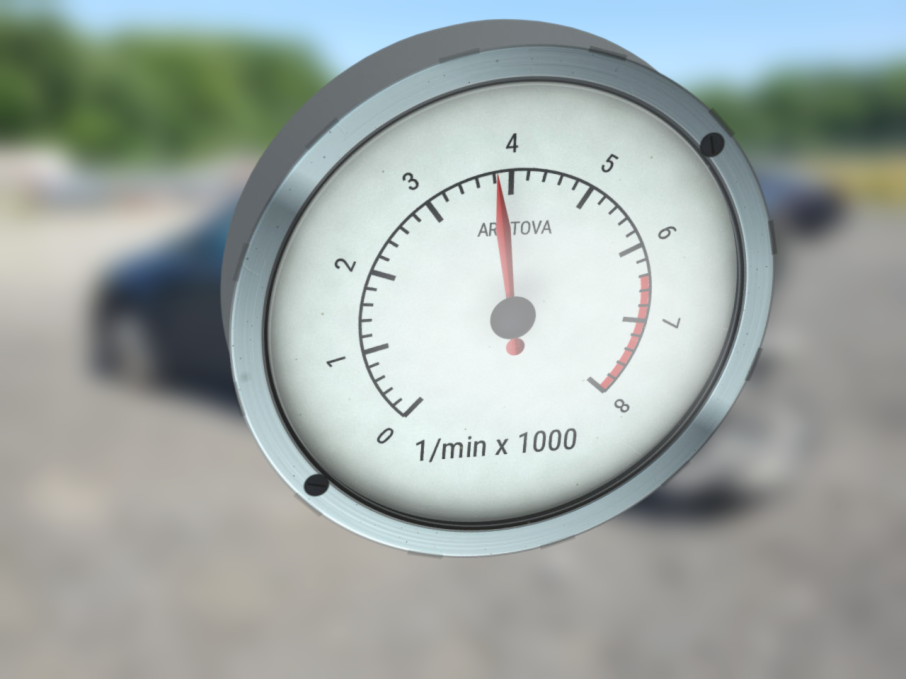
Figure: 3800rpm
